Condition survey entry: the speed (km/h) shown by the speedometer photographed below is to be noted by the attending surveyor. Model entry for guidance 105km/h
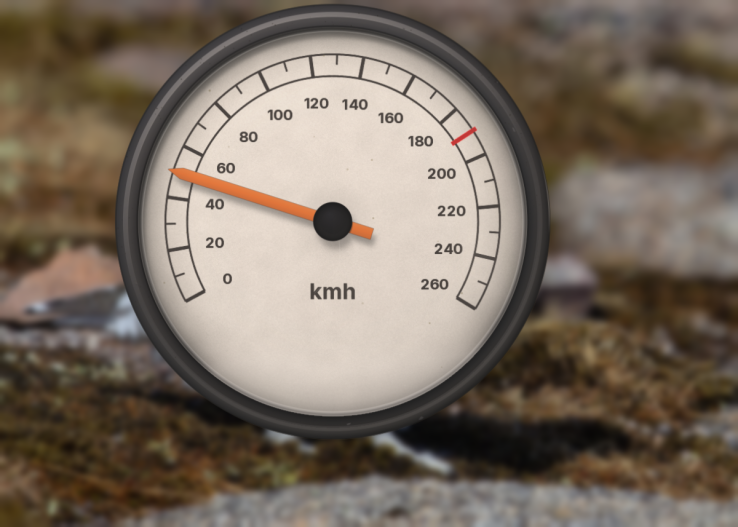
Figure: 50km/h
